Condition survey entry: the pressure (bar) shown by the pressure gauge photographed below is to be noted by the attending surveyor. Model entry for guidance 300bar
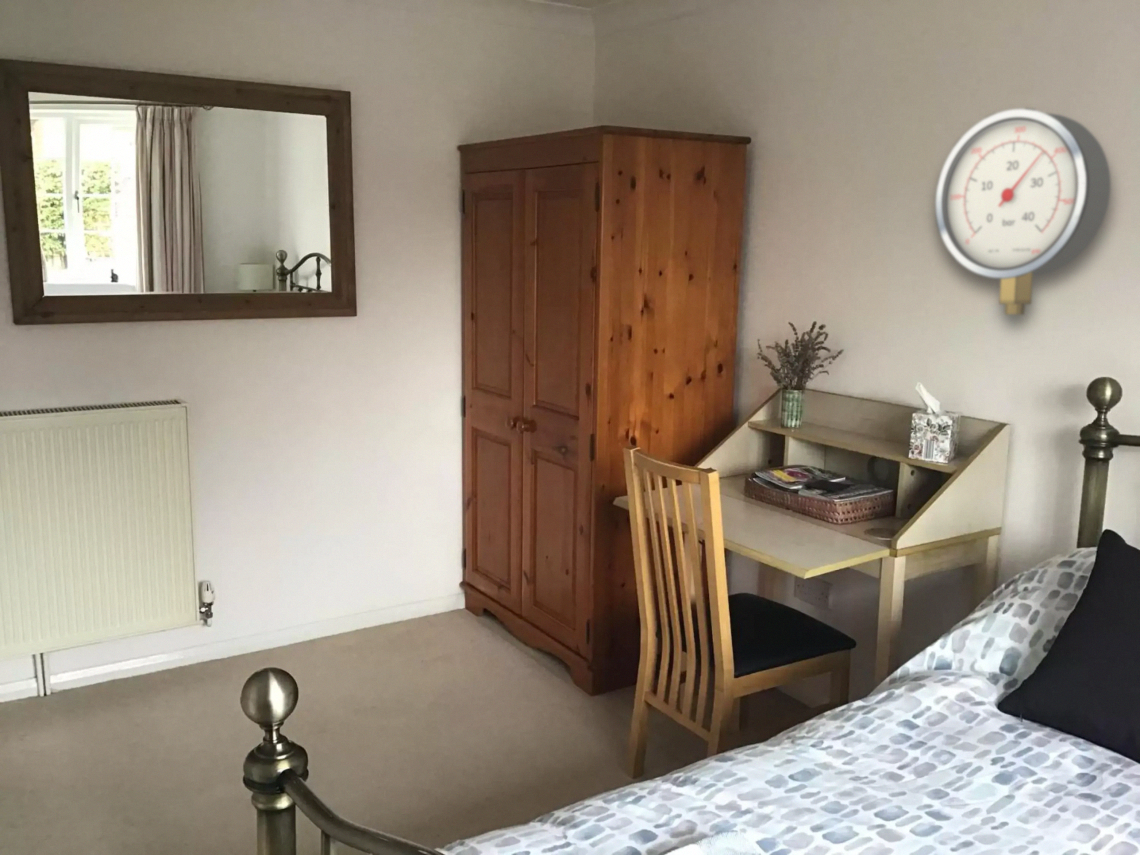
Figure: 26bar
